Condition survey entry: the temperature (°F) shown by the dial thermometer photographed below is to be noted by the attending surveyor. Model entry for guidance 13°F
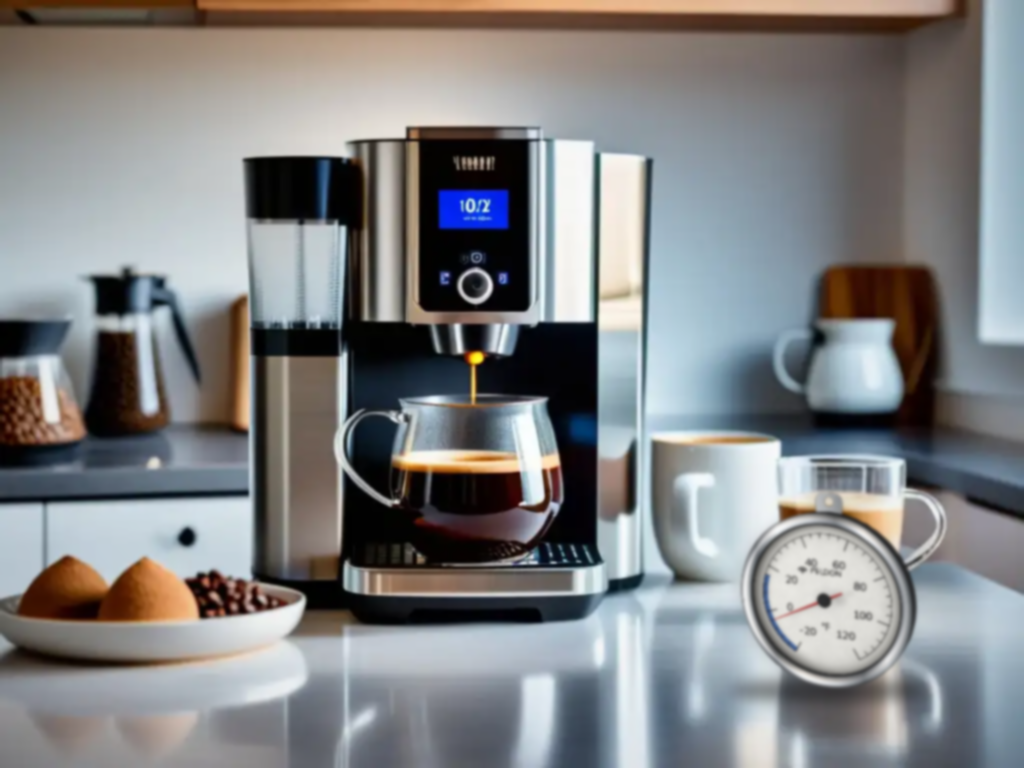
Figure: -4°F
